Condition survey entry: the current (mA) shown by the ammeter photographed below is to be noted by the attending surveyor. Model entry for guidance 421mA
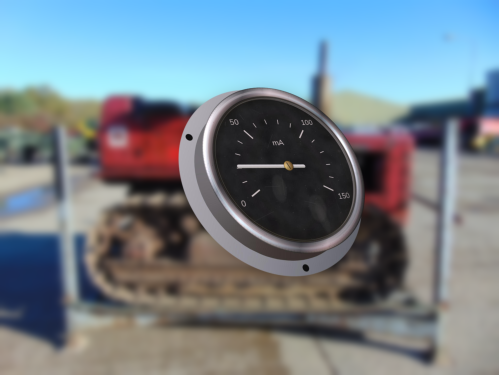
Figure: 20mA
